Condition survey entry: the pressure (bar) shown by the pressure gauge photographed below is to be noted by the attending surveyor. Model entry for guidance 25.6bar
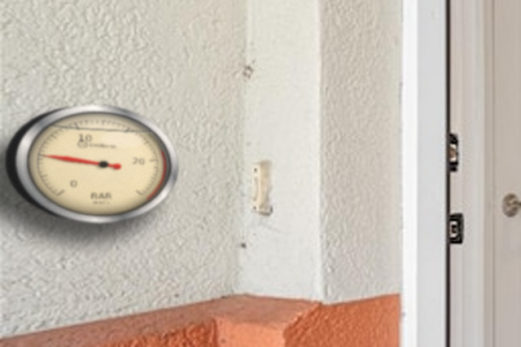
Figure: 5bar
